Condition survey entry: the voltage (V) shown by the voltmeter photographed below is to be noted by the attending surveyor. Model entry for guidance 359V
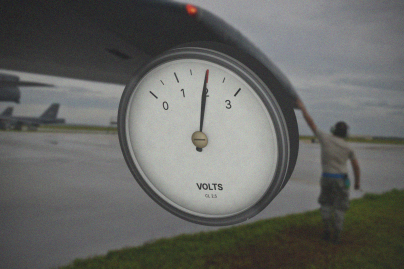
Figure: 2V
